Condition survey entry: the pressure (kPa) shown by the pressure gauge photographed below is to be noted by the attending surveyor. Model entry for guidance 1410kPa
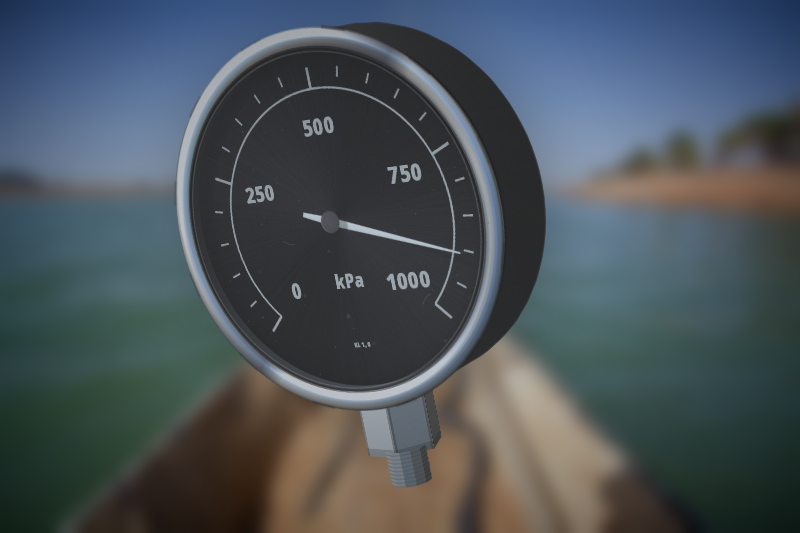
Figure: 900kPa
